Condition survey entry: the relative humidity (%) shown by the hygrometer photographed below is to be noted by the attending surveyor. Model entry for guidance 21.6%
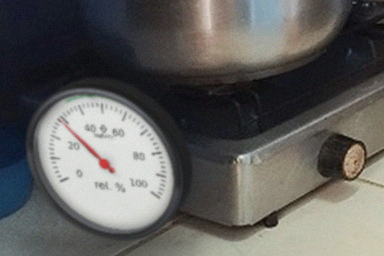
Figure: 30%
